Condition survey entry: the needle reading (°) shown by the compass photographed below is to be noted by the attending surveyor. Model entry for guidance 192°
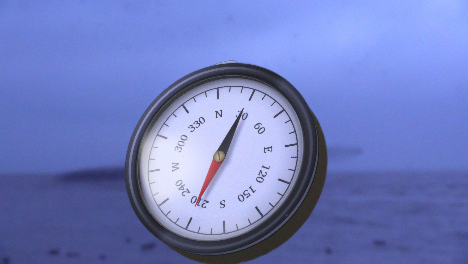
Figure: 210°
